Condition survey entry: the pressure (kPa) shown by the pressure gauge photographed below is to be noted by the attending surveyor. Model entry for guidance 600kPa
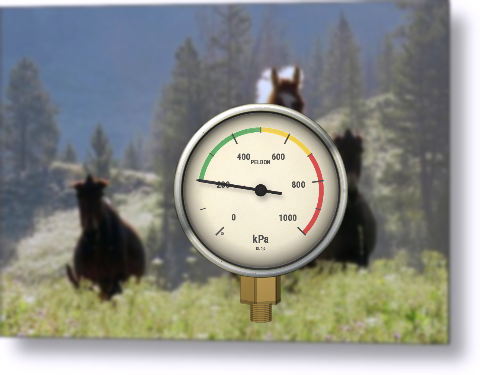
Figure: 200kPa
